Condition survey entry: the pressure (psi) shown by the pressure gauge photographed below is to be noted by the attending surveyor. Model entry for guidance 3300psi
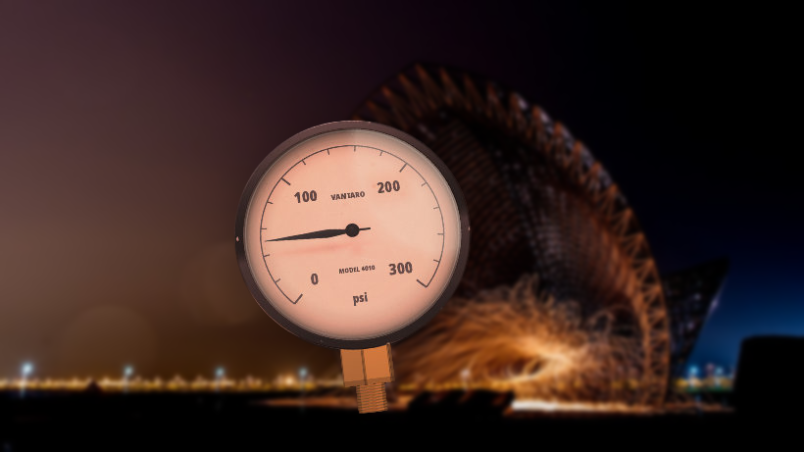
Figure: 50psi
